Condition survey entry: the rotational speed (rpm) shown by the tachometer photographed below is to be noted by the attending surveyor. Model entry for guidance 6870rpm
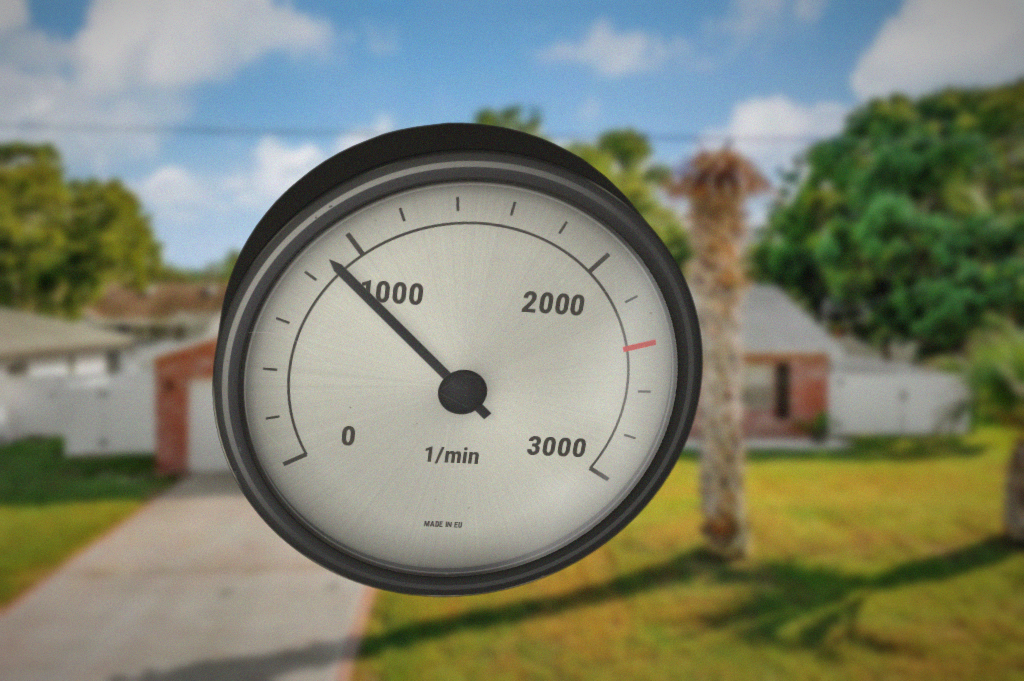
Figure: 900rpm
